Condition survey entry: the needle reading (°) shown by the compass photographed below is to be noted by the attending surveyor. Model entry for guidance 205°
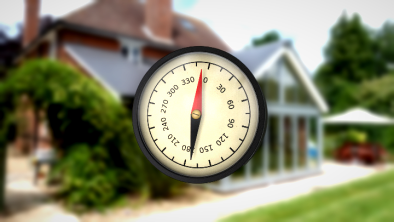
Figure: 352.5°
